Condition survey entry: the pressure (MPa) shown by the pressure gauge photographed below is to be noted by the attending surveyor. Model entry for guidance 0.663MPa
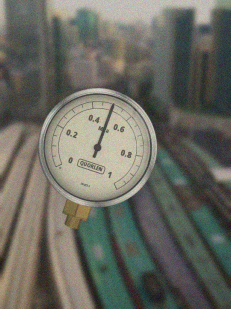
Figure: 0.5MPa
